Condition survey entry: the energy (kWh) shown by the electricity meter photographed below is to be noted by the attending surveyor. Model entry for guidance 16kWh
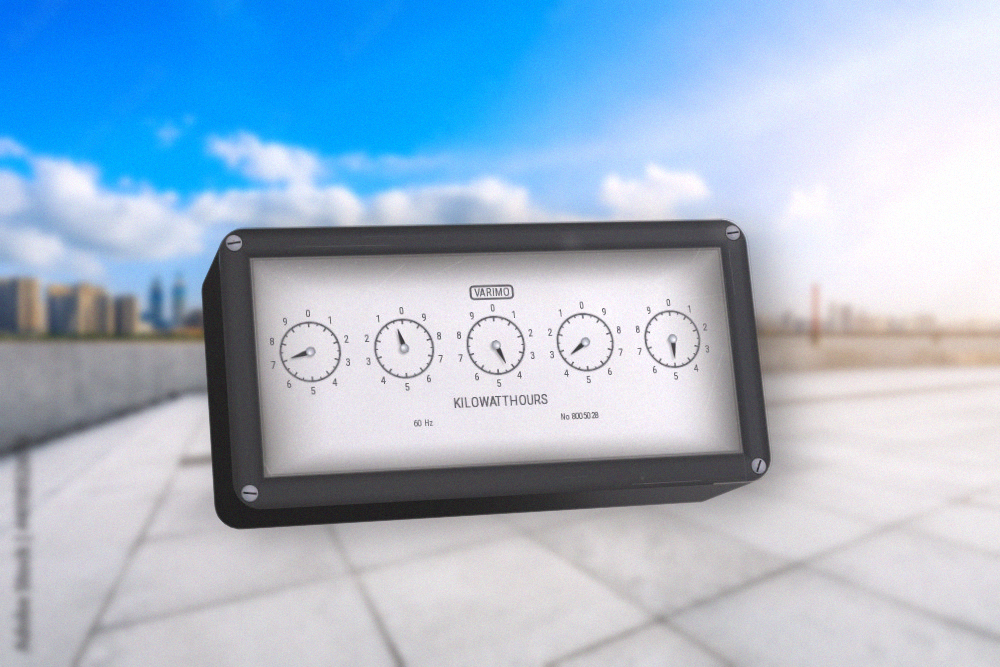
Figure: 70435kWh
